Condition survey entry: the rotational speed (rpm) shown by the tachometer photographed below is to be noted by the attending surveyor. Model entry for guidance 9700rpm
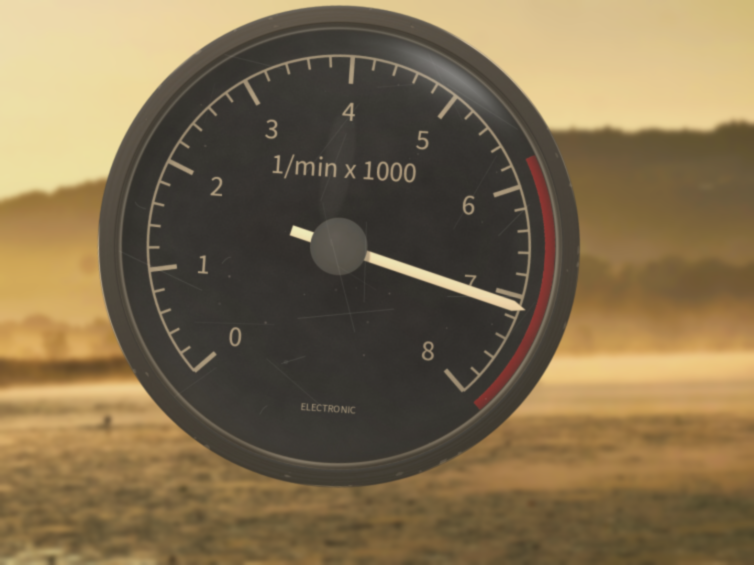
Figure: 7100rpm
